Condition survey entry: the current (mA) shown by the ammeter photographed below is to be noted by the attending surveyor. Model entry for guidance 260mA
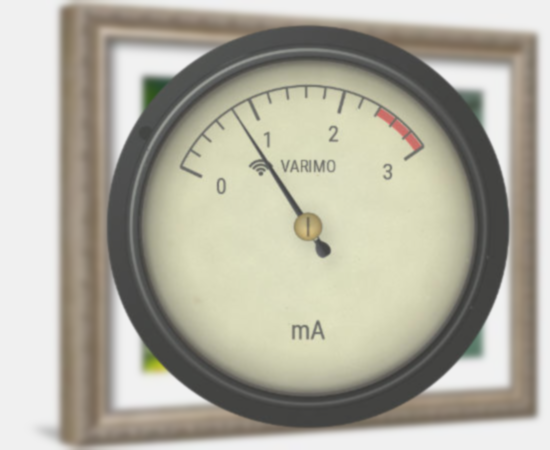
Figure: 0.8mA
